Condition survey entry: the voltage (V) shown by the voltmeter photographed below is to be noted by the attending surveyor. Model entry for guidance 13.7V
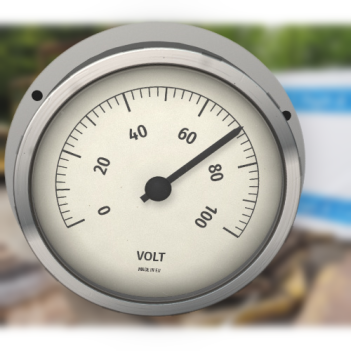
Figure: 70V
